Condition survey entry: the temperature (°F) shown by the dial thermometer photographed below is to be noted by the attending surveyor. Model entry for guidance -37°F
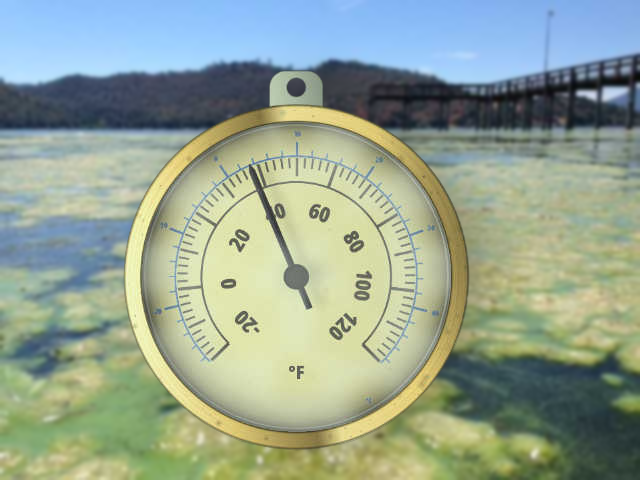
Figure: 38°F
